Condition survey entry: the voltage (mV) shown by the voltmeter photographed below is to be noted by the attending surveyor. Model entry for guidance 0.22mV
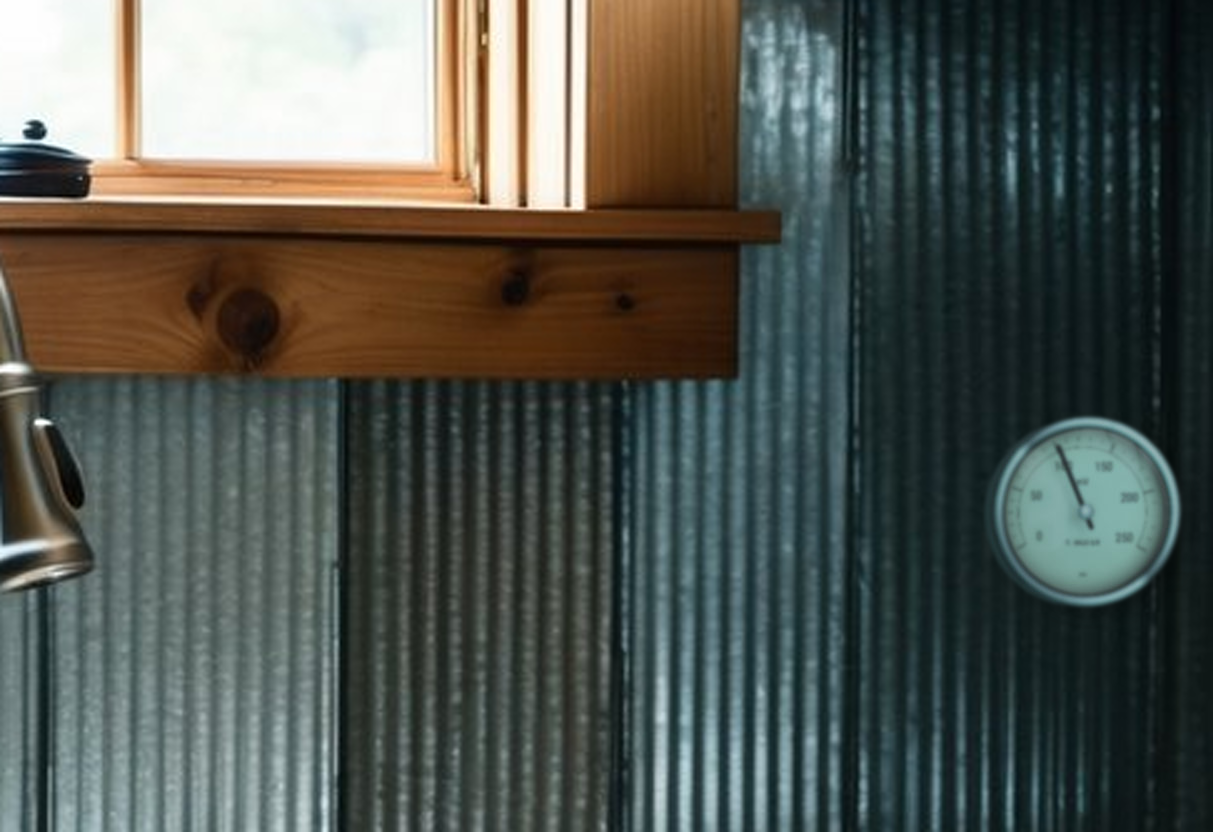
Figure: 100mV
